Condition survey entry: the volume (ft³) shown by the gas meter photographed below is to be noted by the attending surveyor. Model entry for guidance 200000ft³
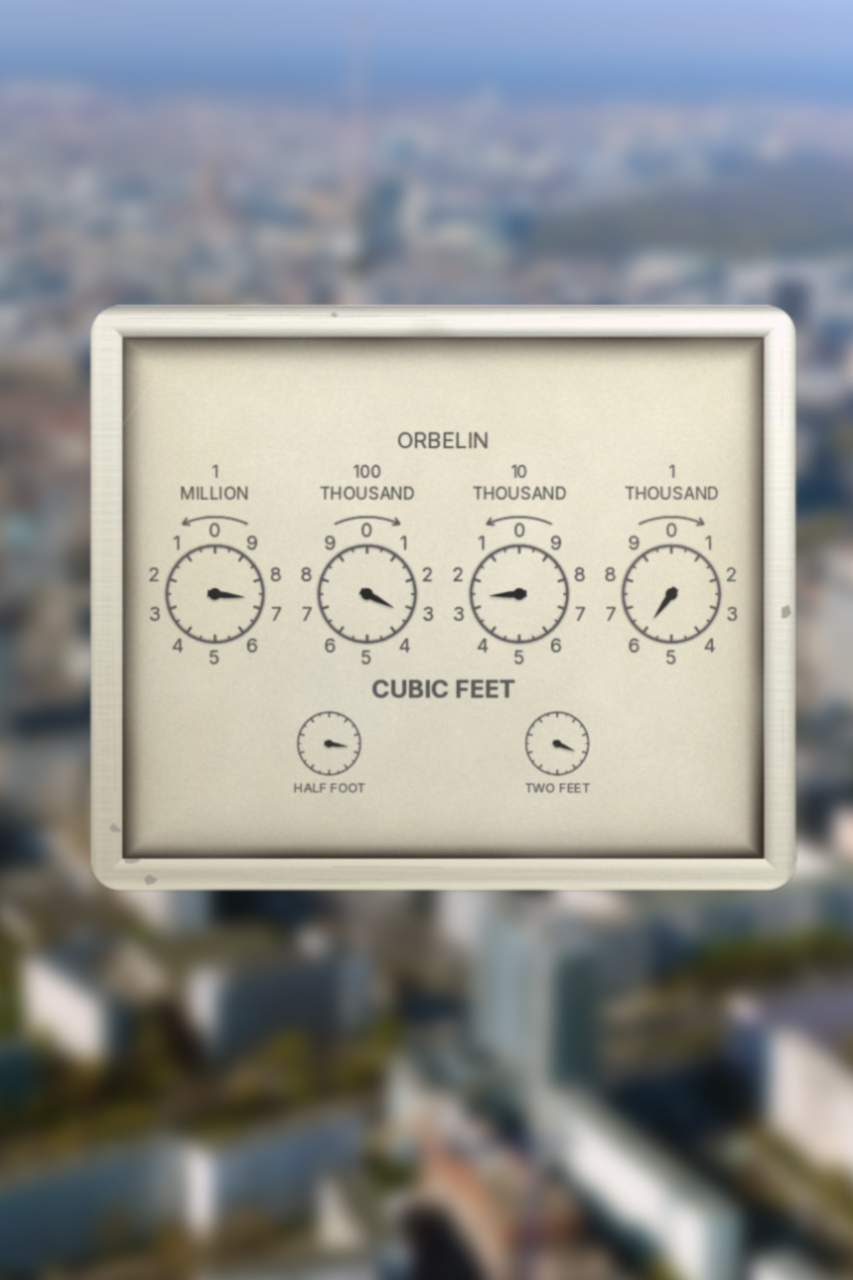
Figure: 732600ft³
